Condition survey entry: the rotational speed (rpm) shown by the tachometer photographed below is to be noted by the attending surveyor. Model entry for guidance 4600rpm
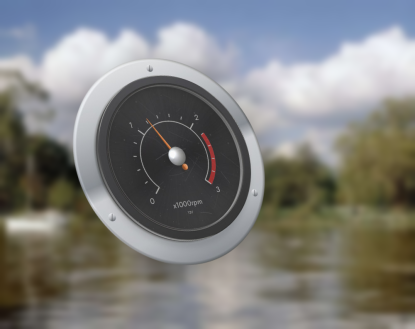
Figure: 1200rpm
